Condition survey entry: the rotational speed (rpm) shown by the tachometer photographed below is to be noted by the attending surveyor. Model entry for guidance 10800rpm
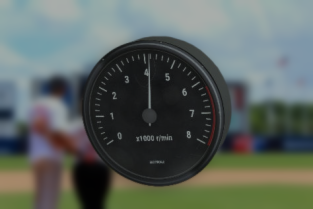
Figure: 4200rpm
